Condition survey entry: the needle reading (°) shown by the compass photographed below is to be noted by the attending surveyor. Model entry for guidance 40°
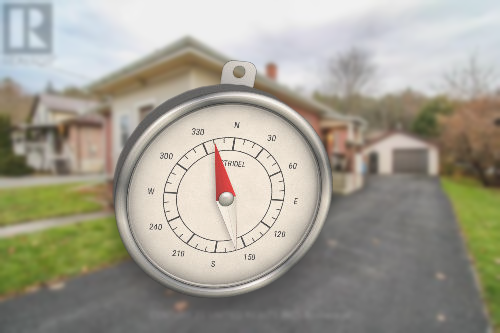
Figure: 340°
